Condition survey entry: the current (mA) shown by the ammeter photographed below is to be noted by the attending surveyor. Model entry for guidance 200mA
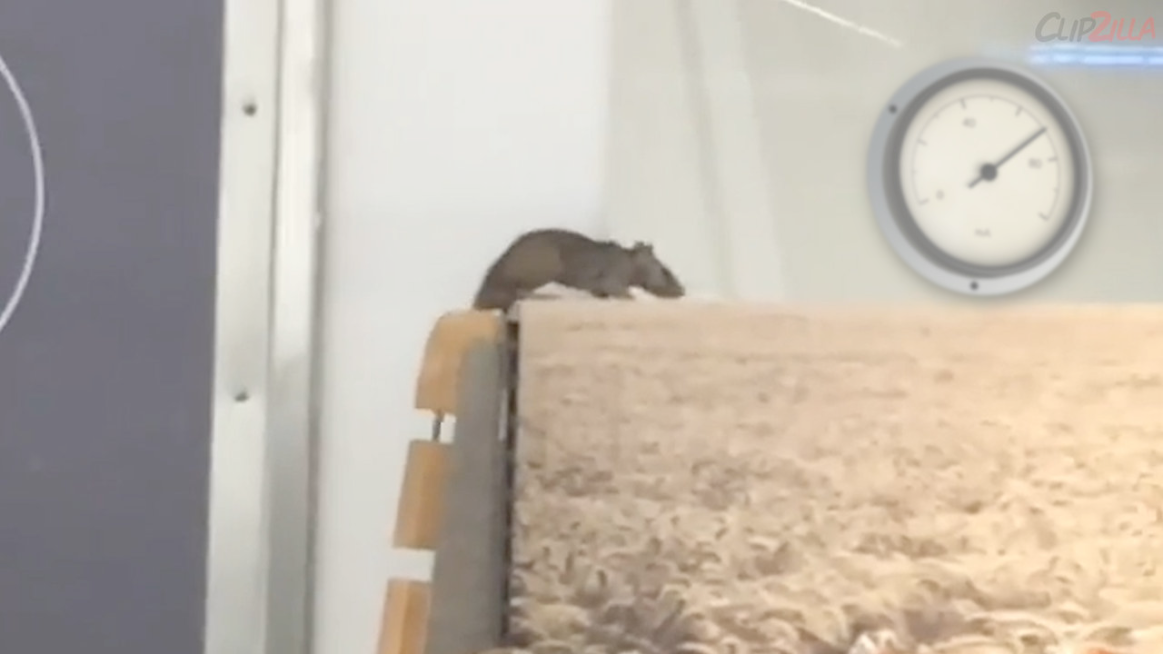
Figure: 70mA
